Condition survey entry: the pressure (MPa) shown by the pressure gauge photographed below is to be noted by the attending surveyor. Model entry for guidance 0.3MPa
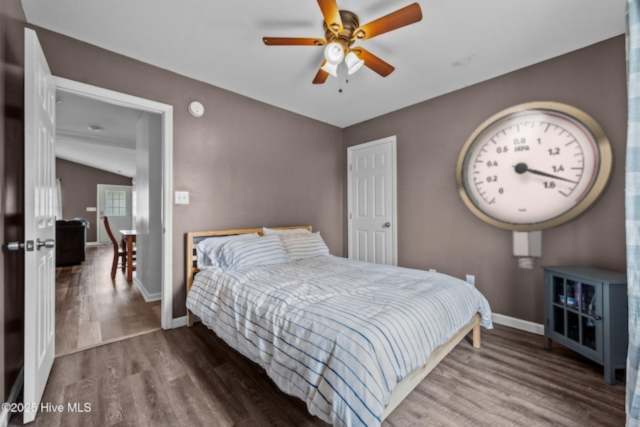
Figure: 1.5MPa
